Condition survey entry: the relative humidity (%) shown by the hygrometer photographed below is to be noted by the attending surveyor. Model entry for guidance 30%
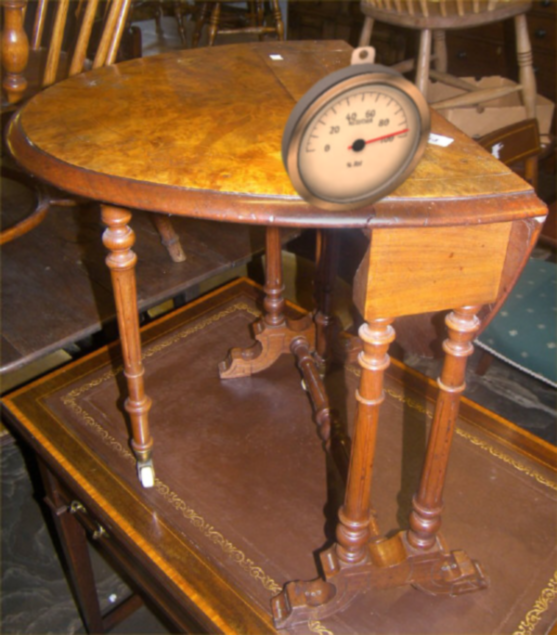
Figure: 95%
